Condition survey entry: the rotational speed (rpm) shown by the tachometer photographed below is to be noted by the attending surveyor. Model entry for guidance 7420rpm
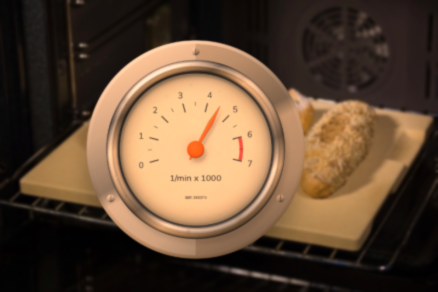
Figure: 4500rpm
